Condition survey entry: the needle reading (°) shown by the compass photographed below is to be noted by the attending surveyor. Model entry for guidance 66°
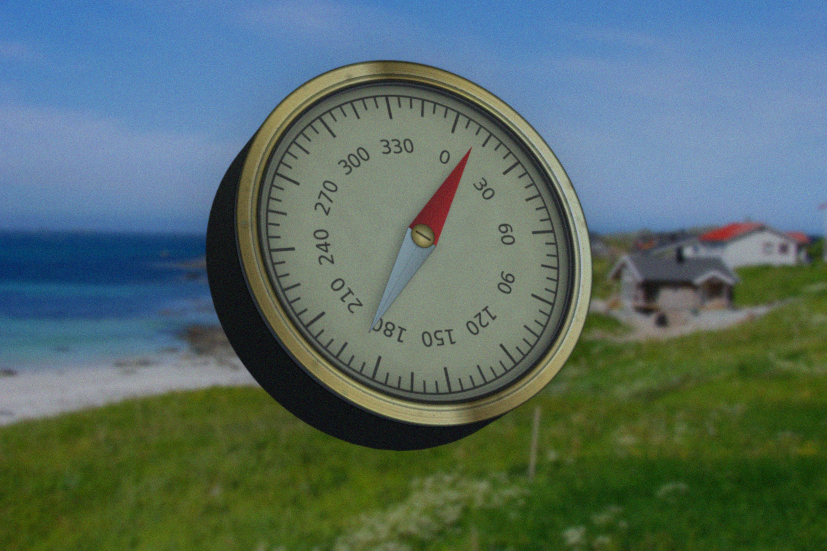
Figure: 10°
